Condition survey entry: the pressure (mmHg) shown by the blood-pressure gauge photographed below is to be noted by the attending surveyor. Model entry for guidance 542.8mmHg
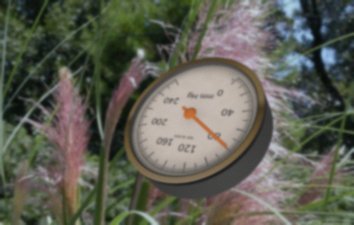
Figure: 80mmHg
